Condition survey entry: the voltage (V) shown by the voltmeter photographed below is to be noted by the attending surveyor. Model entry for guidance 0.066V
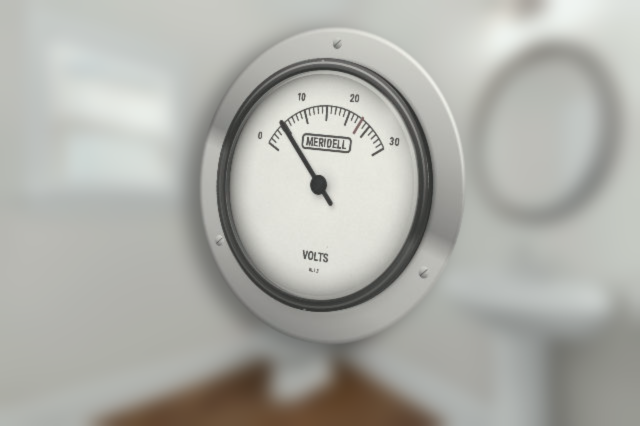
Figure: 5V
